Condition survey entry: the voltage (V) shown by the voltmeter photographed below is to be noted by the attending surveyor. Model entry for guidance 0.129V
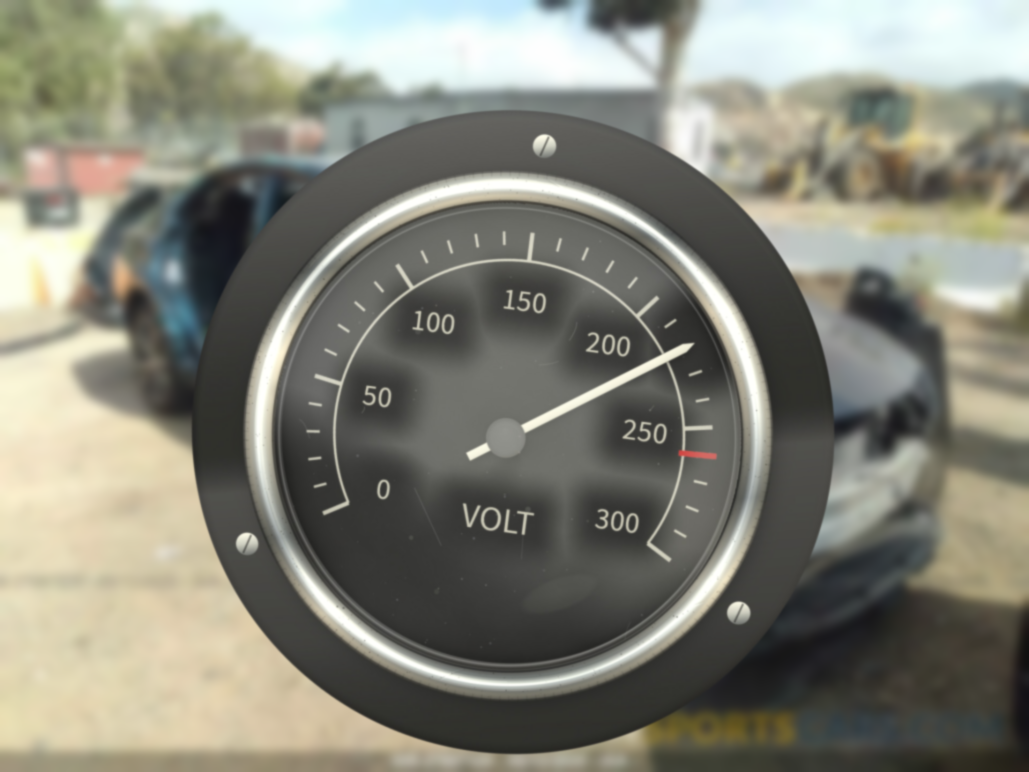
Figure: 220V
